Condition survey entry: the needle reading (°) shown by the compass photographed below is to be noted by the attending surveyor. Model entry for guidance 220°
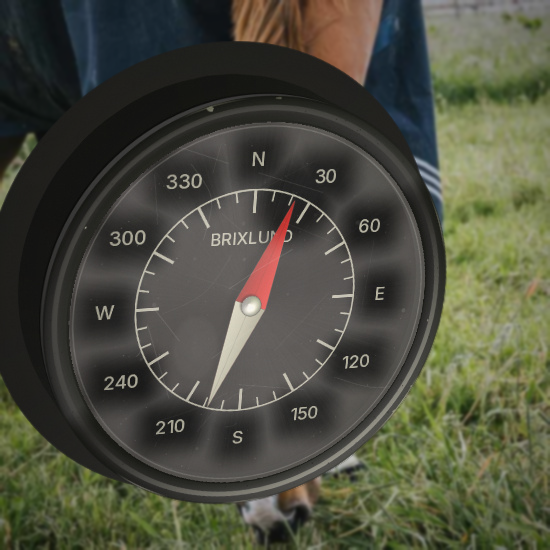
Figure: 20°
